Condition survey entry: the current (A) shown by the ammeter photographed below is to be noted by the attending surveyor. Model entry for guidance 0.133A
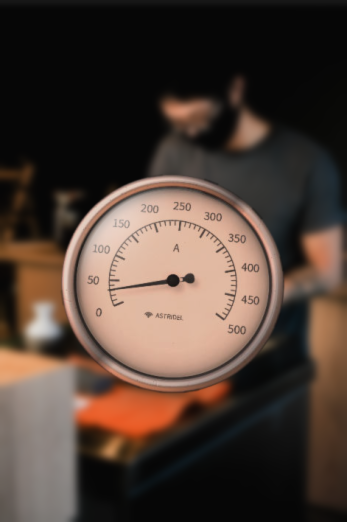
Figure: 30A
